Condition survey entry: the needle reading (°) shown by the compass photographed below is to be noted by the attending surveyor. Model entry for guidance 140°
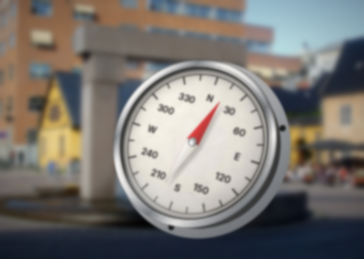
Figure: 15°
